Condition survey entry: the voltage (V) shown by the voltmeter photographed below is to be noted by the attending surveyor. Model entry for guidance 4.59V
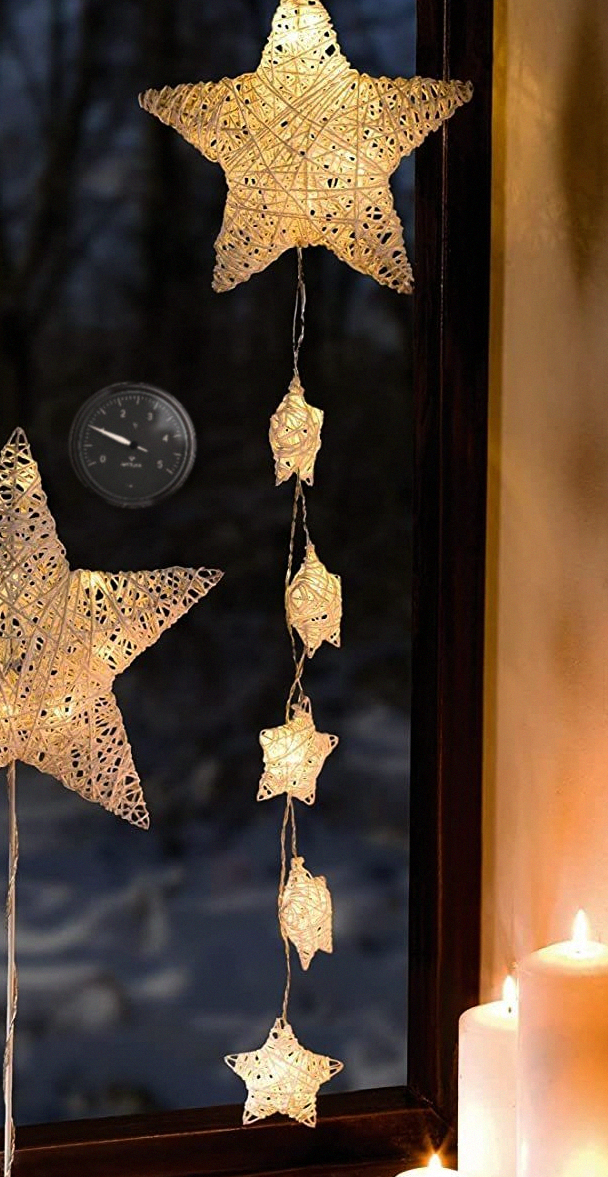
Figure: 1V
